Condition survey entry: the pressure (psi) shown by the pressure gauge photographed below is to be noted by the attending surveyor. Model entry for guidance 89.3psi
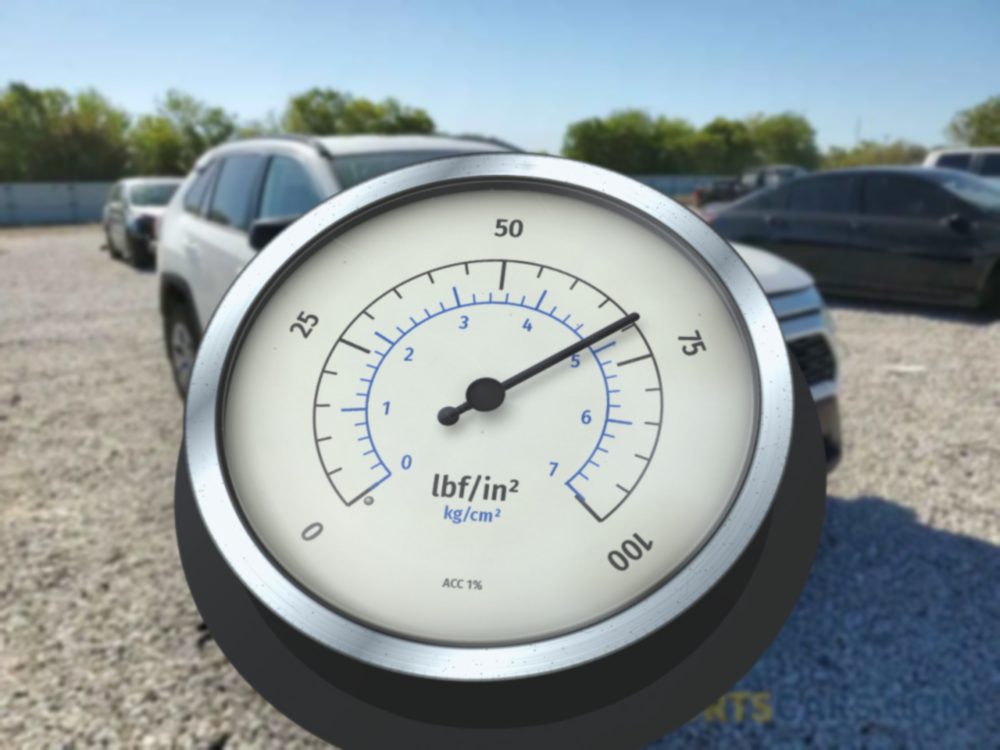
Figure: 70psi
